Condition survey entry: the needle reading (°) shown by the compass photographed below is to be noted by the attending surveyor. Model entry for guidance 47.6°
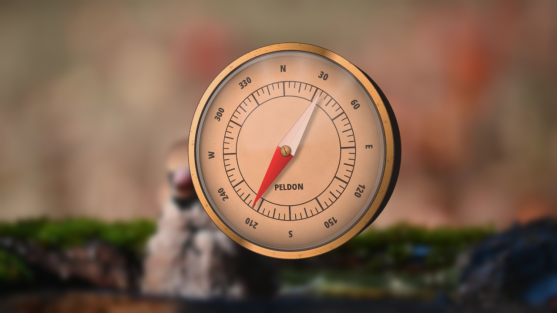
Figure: 215°
